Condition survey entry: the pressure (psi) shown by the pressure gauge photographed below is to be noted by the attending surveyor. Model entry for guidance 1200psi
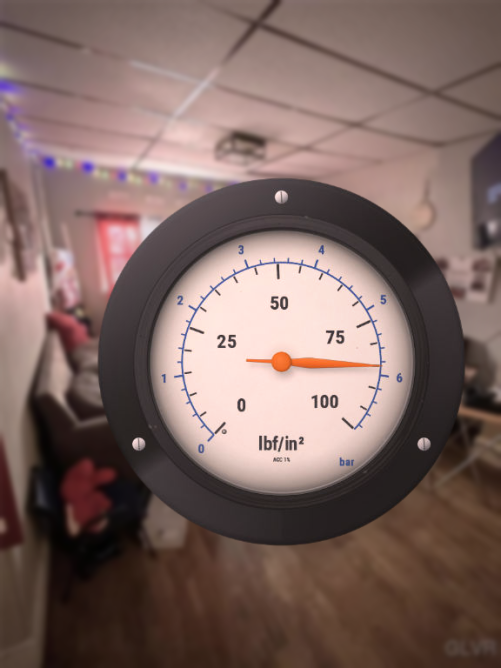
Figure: 85psi
